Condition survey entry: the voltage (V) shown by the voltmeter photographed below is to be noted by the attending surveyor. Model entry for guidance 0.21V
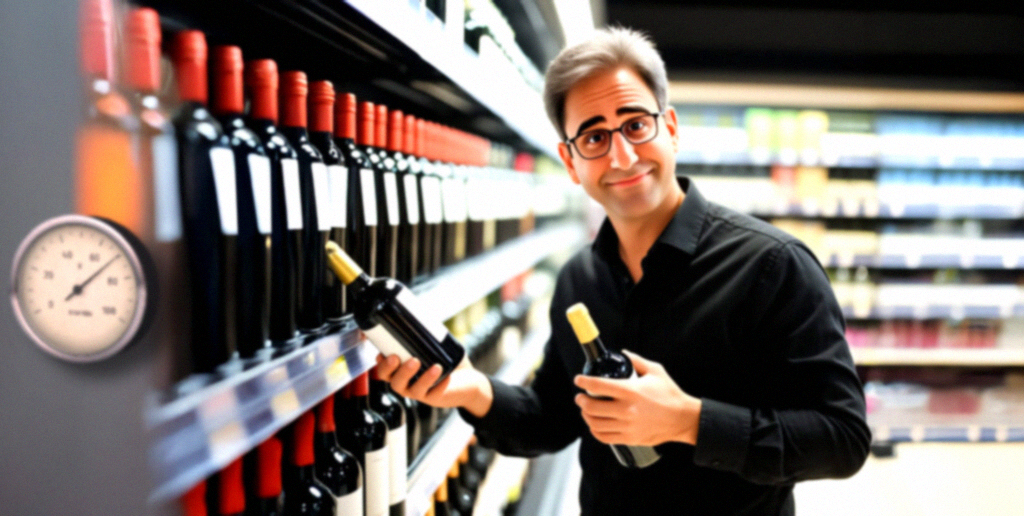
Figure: 70V
